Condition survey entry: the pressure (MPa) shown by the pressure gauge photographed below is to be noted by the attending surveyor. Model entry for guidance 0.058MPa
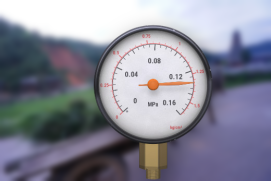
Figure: 0.13MPa
